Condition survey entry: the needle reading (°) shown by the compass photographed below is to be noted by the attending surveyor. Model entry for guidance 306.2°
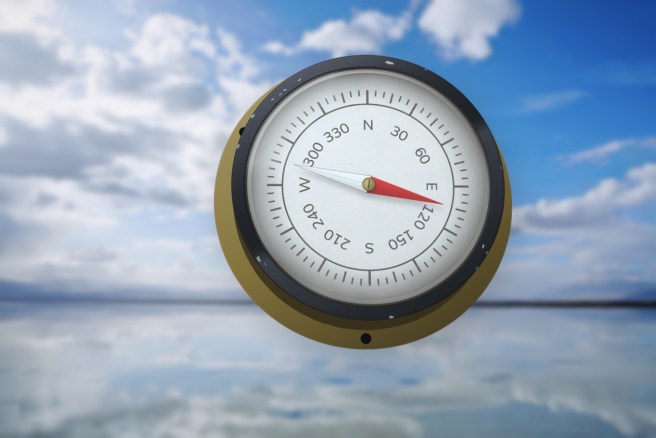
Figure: 105°
